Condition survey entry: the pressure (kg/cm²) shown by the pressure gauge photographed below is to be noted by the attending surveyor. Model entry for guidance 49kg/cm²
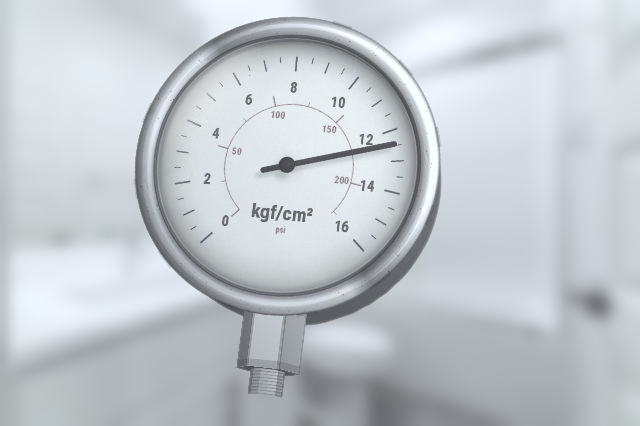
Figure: 12.5kg/cm²
